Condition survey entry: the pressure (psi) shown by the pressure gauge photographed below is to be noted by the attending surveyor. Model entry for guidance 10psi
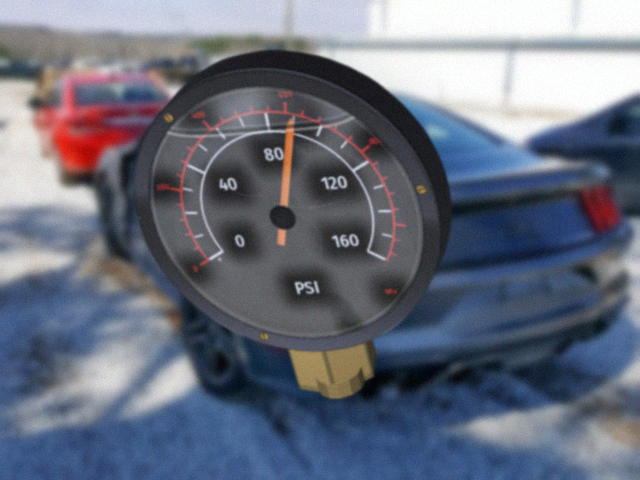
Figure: 90psi
